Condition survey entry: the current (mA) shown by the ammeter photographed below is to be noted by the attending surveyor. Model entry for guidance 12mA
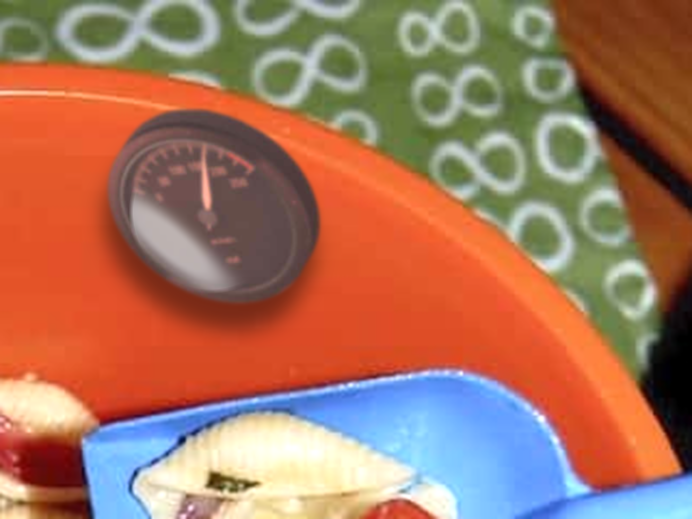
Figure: 175mA
